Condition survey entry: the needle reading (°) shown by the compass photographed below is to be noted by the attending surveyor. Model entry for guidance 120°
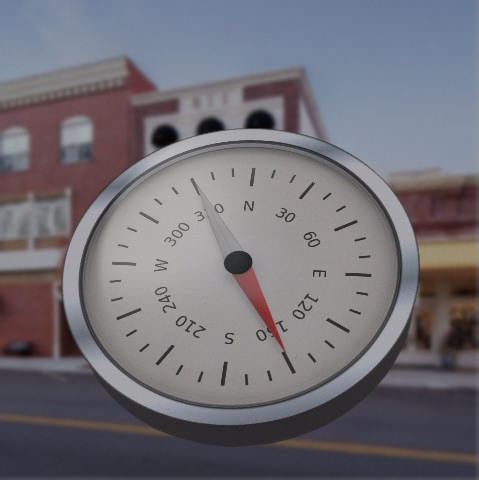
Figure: 150°
